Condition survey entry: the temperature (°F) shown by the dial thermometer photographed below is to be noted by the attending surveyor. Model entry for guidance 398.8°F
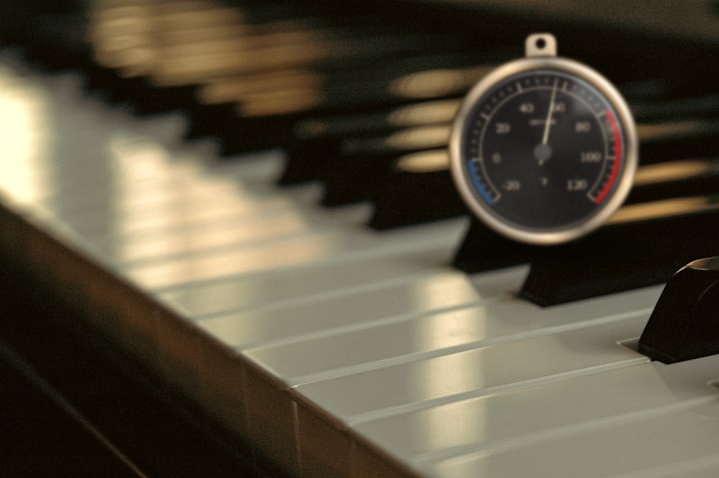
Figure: 56°F
